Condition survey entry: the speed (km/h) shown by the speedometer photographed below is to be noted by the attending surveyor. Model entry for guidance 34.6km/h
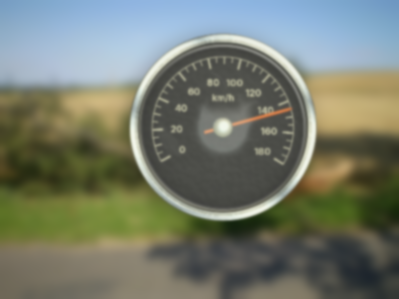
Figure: 145km/h
